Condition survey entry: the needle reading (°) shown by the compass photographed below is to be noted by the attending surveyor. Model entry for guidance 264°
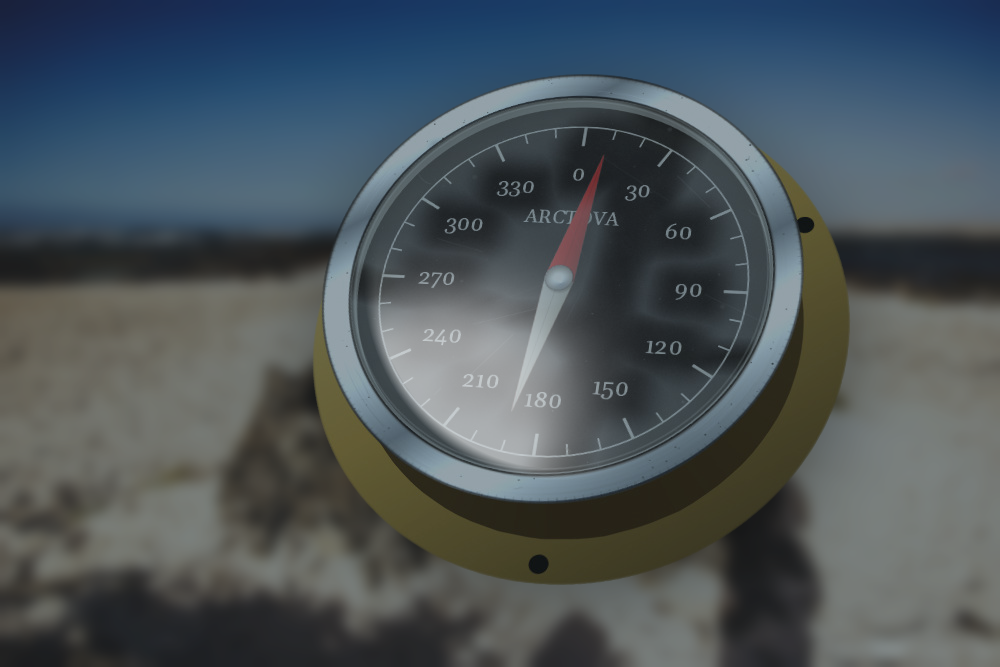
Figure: 10°
